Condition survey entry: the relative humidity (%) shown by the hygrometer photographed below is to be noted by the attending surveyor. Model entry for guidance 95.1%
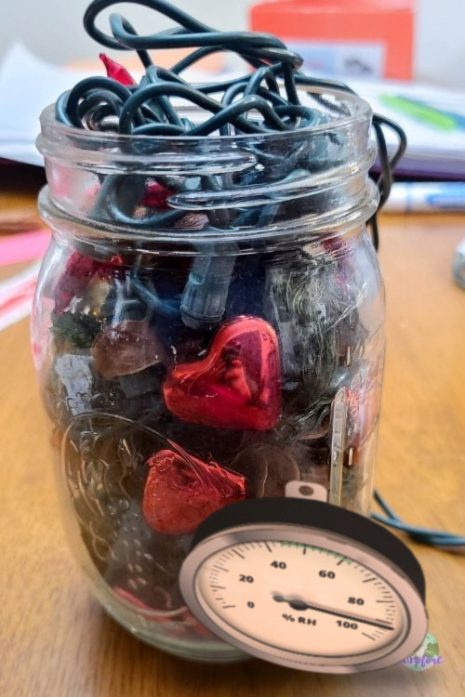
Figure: 90%
